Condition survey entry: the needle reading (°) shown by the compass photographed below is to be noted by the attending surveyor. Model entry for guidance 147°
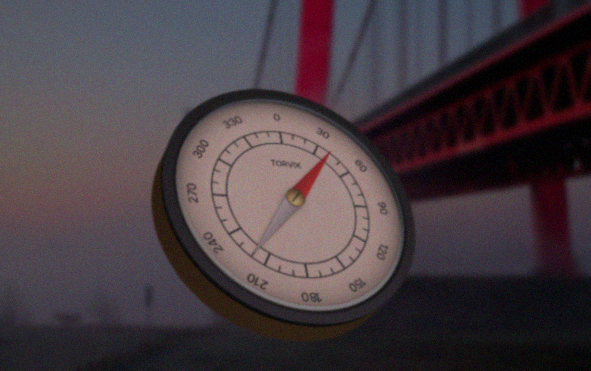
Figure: 40°
